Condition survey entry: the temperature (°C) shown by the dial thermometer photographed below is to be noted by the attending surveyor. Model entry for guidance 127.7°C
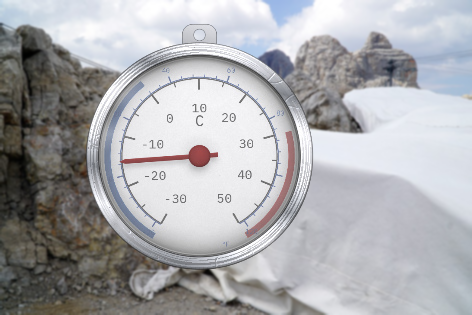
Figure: -15°C
